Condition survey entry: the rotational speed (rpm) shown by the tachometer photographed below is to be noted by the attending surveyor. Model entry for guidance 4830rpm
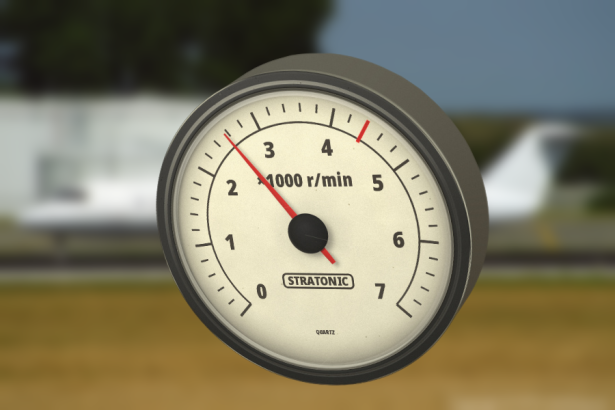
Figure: 2600rpm
